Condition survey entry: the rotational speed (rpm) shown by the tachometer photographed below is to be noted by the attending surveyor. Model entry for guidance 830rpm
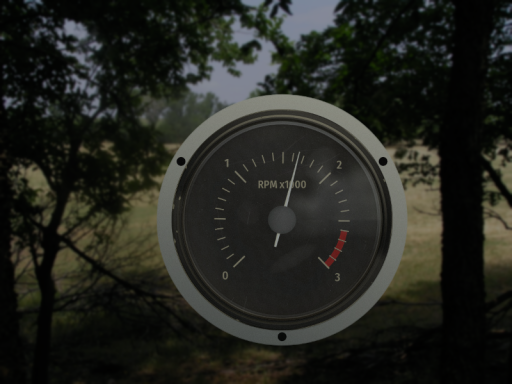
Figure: 1650rpm
